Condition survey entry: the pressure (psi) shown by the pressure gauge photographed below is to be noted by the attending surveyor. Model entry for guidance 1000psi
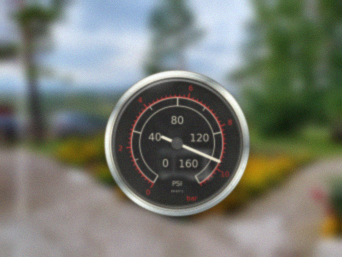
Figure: 140psi
